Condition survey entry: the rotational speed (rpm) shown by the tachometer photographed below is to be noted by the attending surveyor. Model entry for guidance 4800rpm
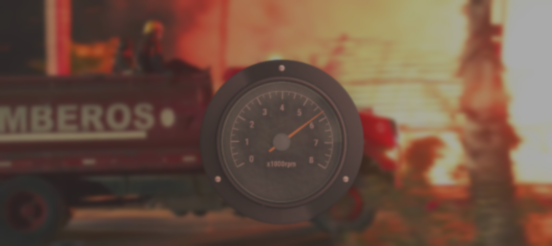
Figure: 5750rpm
